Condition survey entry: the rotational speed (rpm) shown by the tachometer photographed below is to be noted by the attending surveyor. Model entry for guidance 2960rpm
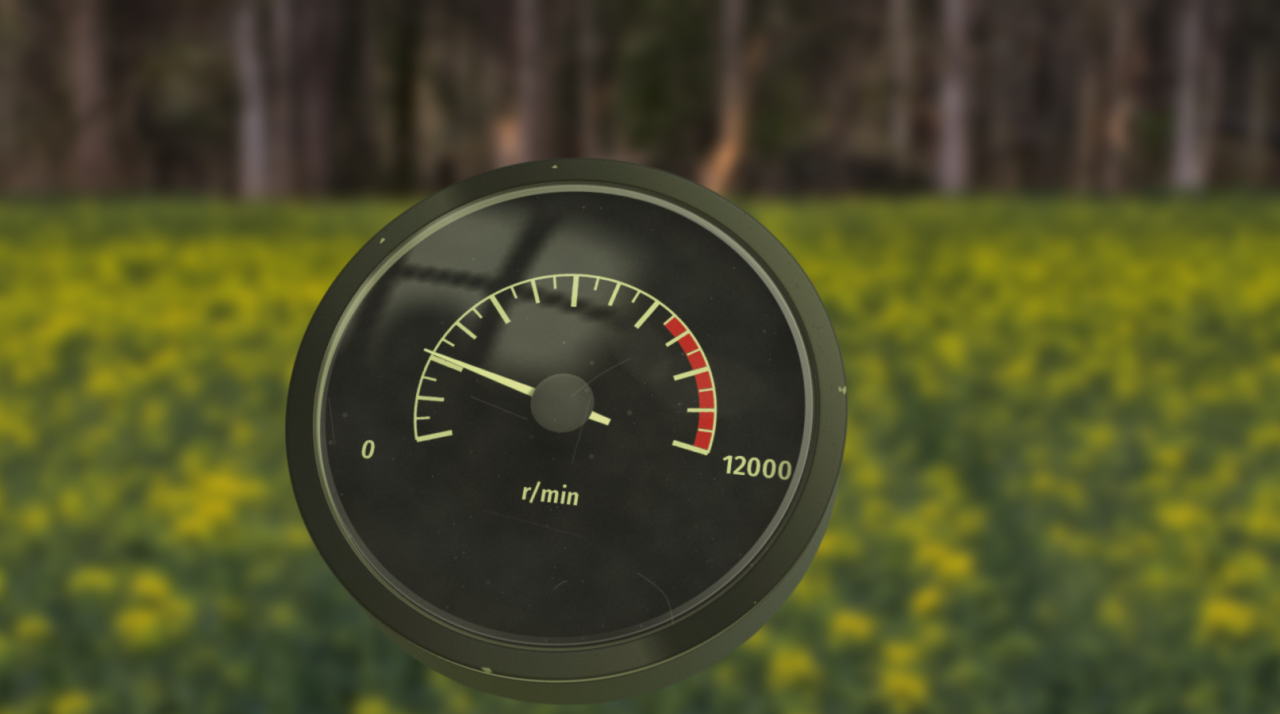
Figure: 2000rpm
